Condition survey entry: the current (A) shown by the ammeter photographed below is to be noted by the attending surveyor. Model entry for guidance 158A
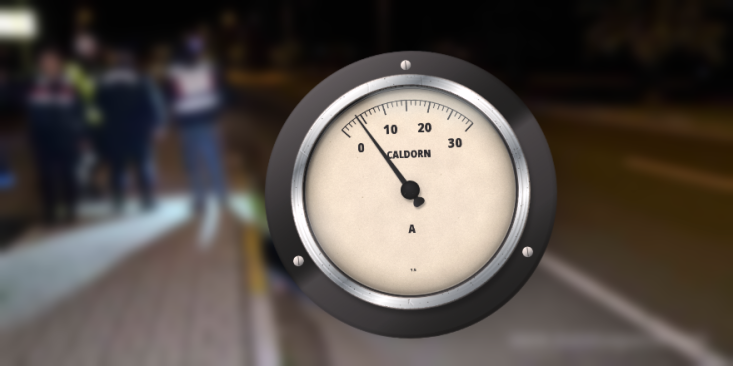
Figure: 4A
